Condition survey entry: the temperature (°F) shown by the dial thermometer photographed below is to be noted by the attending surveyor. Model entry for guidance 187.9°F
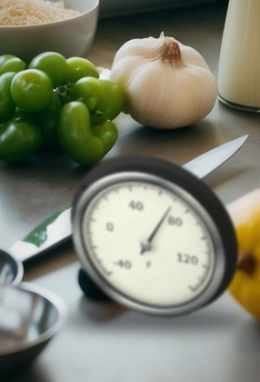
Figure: 70°F
